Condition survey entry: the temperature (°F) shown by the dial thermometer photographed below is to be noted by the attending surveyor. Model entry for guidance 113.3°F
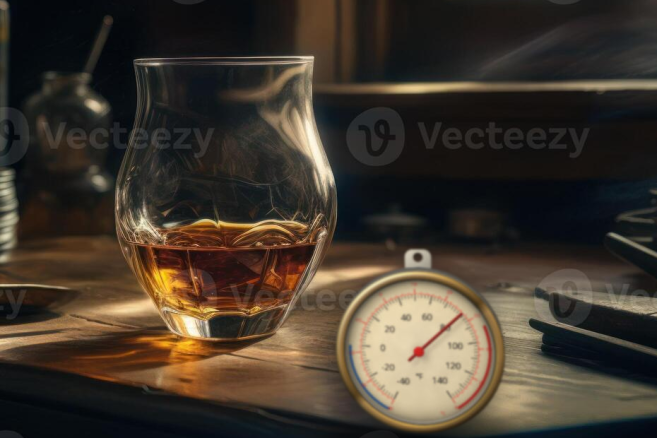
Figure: 80°F
